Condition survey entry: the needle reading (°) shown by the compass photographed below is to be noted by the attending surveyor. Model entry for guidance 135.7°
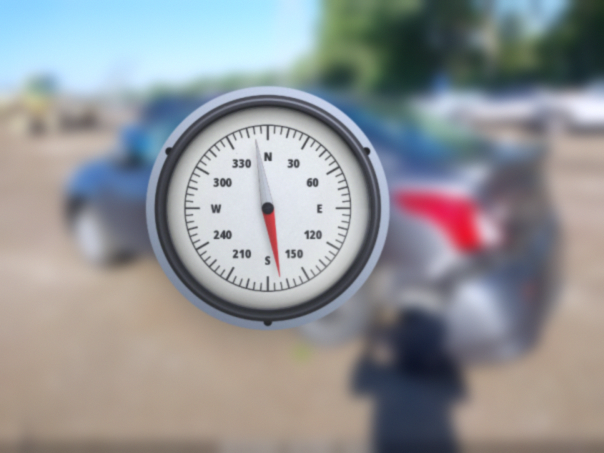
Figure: 170°
